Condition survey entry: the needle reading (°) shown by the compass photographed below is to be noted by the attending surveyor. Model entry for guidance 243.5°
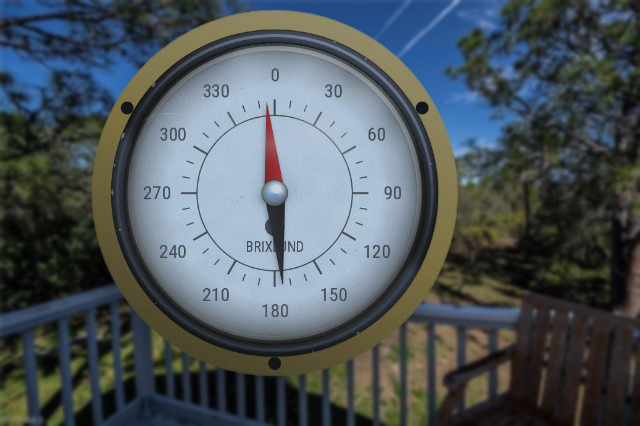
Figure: 355°
